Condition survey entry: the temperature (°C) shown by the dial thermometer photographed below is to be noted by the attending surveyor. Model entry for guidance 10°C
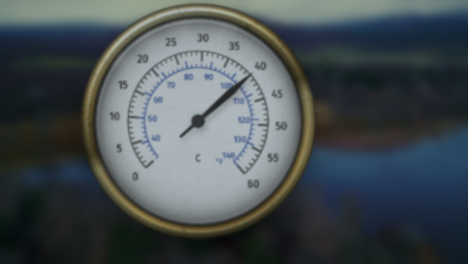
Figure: 40°C
